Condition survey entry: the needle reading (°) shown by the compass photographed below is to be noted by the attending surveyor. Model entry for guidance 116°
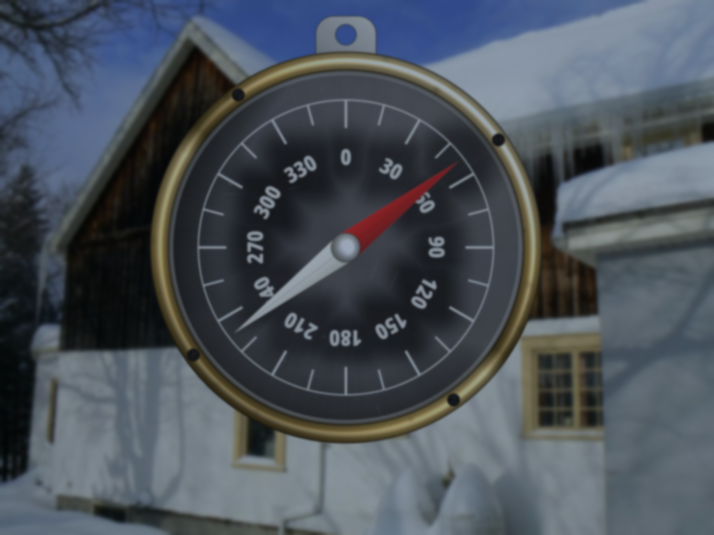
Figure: 52.5°
